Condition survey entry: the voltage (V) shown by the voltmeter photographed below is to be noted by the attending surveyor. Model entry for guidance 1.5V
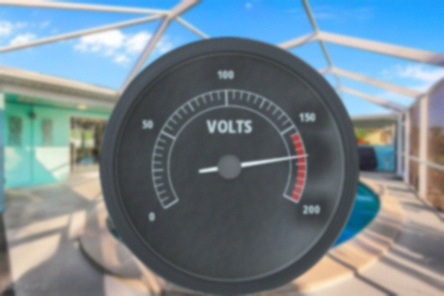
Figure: 170V
